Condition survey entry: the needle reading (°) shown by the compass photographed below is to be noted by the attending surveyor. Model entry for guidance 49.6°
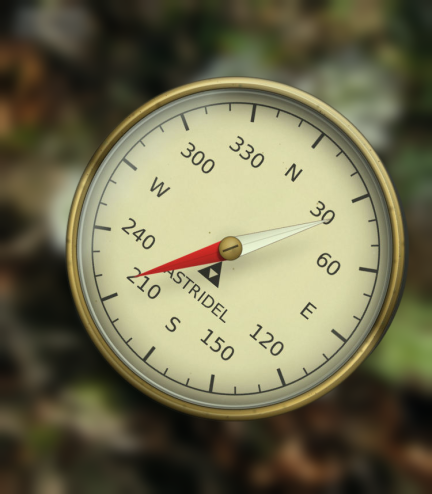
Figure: 215°
